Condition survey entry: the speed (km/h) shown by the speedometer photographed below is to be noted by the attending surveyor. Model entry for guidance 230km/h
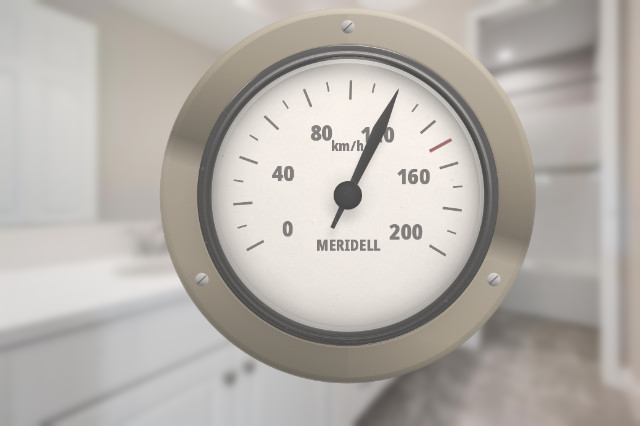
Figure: 120km/h
